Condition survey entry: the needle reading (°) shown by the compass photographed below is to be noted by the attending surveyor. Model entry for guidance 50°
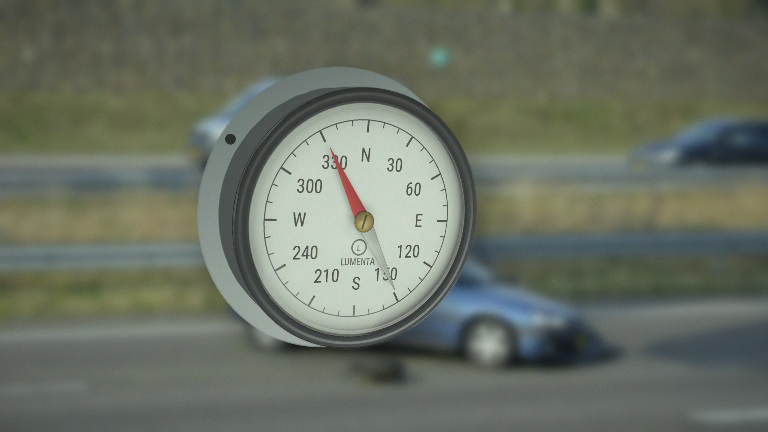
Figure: 330°
